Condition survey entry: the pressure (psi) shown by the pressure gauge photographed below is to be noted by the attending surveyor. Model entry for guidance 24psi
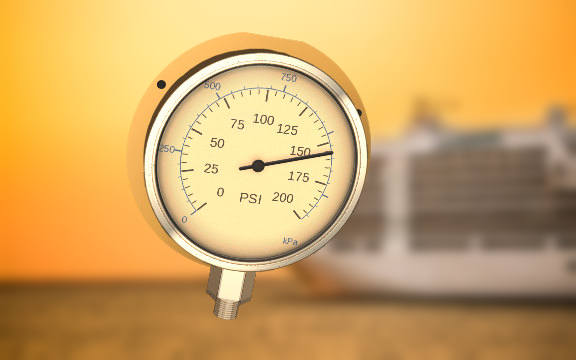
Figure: 155psi
